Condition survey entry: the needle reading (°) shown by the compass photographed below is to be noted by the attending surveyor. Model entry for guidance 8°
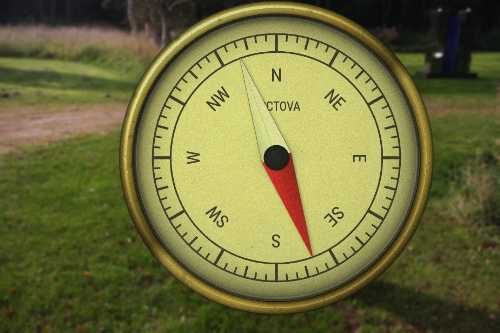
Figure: 160°
